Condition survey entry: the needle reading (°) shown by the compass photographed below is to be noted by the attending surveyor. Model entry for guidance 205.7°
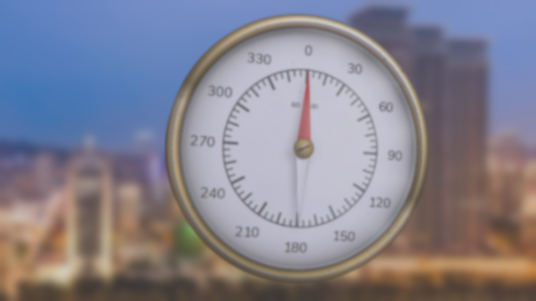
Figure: 0°
